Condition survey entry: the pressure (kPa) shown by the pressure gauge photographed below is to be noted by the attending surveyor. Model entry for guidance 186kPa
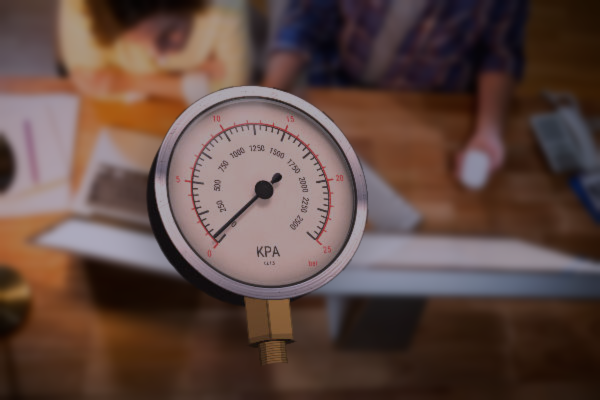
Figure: 50kPa
